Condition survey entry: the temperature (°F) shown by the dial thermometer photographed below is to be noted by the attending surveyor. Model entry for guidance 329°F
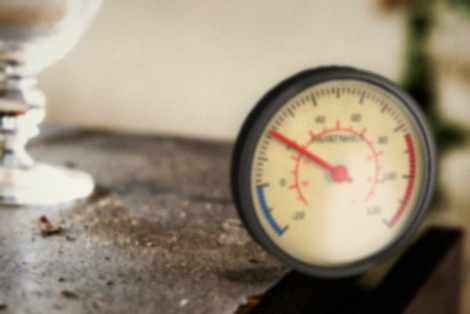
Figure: 20°F
